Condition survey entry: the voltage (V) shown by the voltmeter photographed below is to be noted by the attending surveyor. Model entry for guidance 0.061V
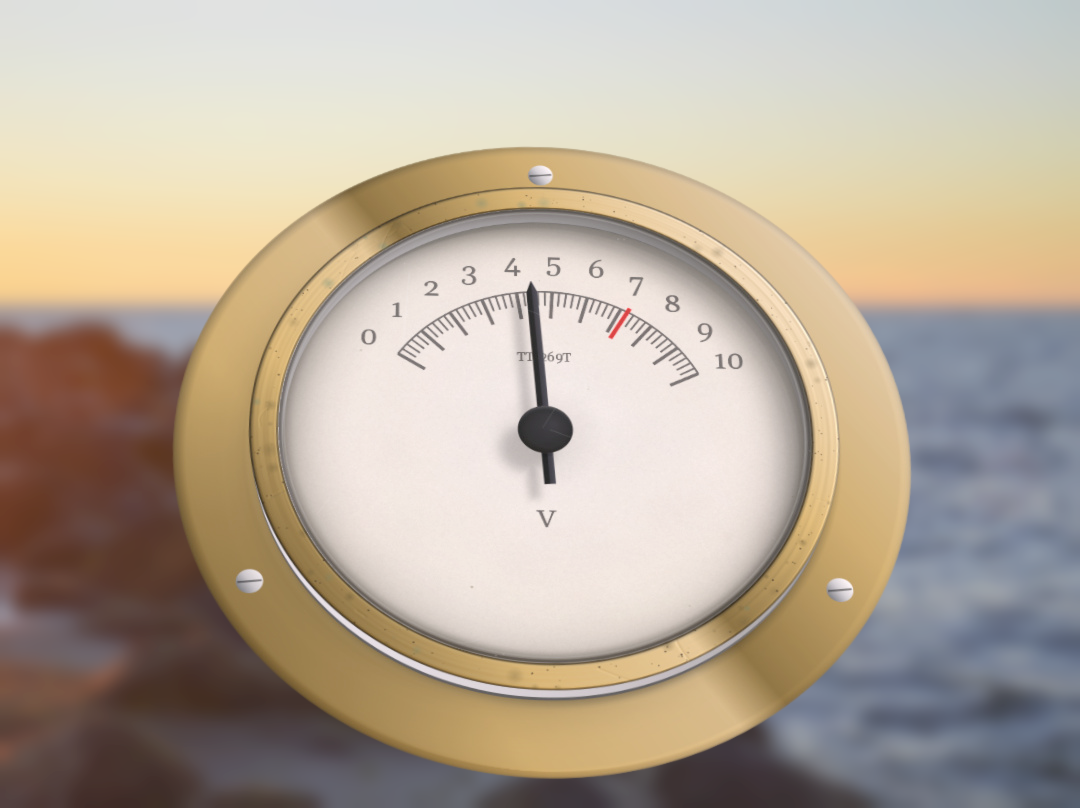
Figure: 4.4V
